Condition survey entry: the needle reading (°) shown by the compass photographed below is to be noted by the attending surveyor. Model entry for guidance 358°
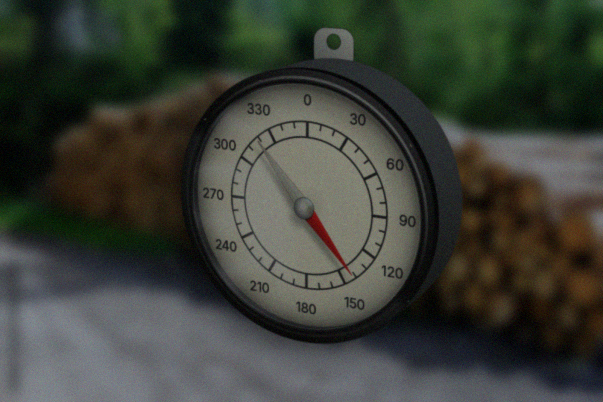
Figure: 140°
